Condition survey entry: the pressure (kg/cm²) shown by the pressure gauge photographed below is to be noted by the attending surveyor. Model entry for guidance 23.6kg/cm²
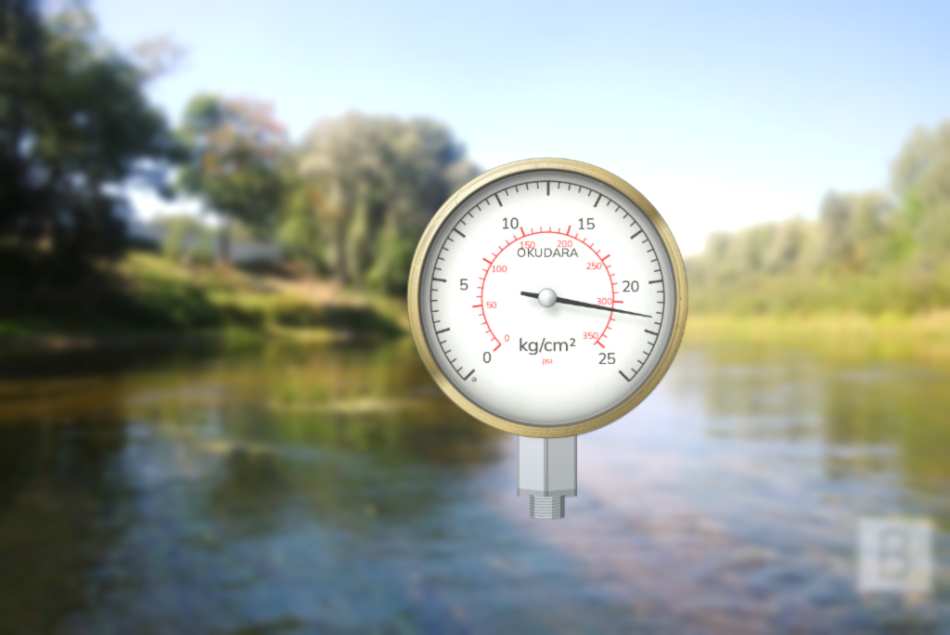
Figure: 21.75kg/cm²
